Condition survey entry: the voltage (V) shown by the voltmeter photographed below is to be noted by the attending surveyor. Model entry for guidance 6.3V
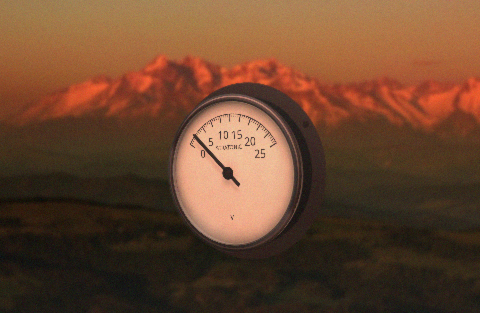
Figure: 2.5V
